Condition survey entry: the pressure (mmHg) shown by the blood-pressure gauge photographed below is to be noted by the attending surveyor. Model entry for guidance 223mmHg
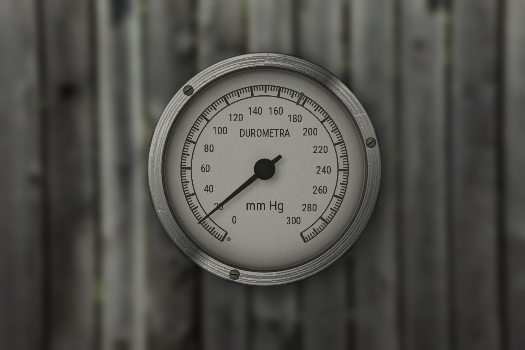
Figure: 20mmHg
